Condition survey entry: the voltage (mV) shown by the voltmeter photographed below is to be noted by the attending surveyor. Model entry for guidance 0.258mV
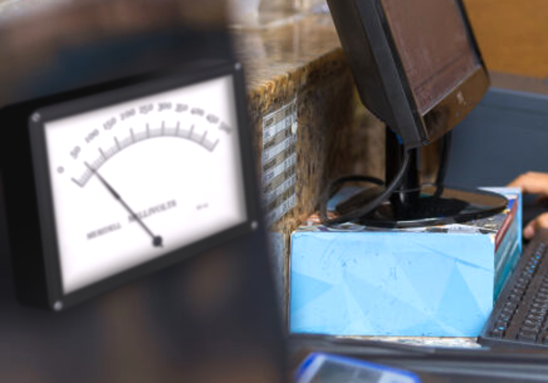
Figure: 50mV
